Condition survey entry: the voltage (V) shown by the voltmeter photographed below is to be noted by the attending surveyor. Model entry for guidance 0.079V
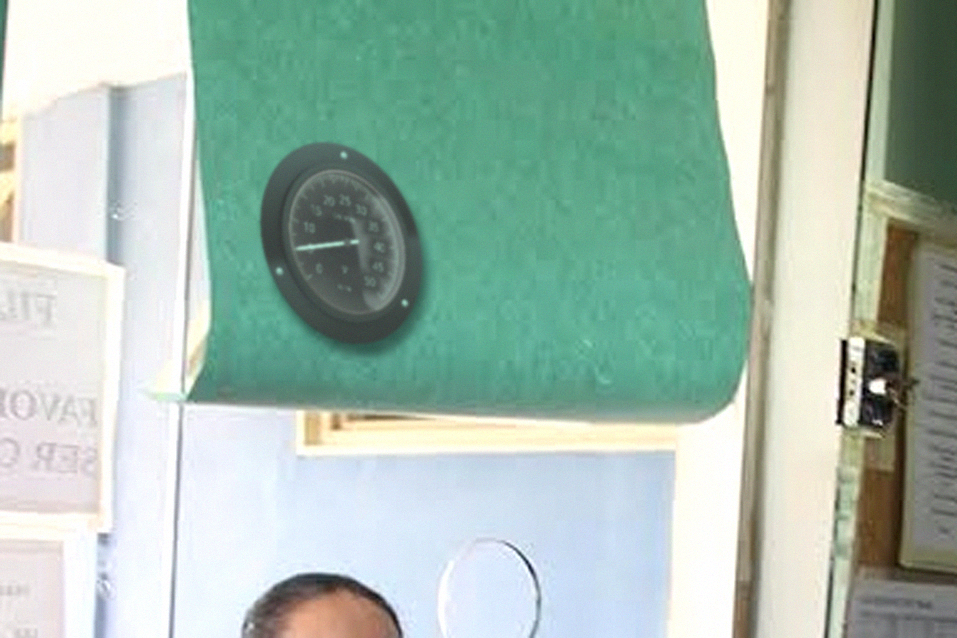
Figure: 5V
